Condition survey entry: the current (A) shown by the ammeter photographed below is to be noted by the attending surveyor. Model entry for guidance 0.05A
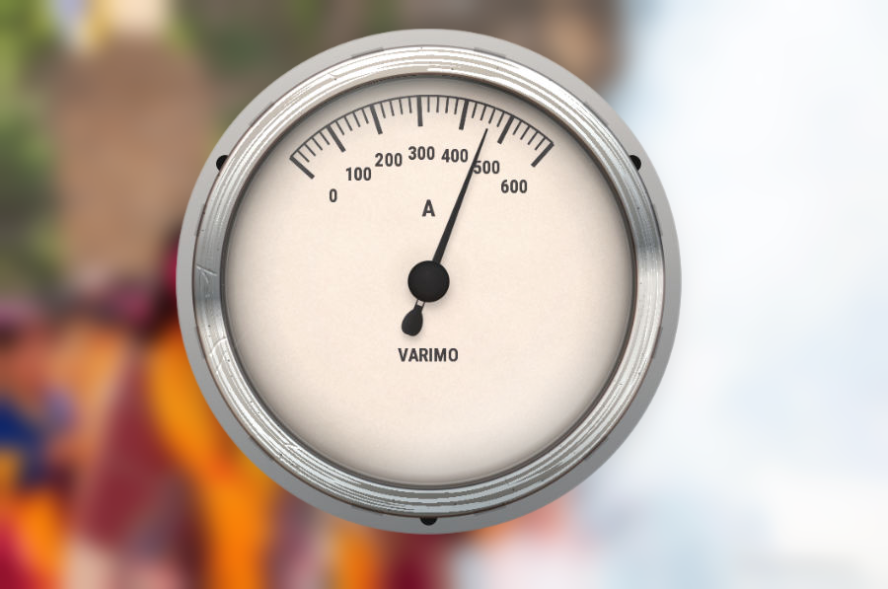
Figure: 460A
